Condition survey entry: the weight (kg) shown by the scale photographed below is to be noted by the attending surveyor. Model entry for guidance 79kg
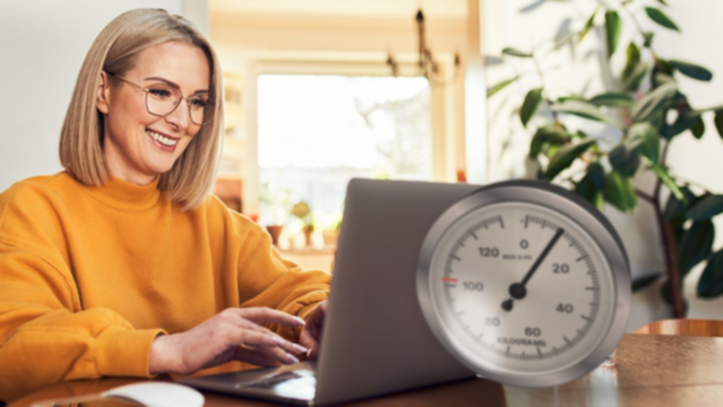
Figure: 10kg
